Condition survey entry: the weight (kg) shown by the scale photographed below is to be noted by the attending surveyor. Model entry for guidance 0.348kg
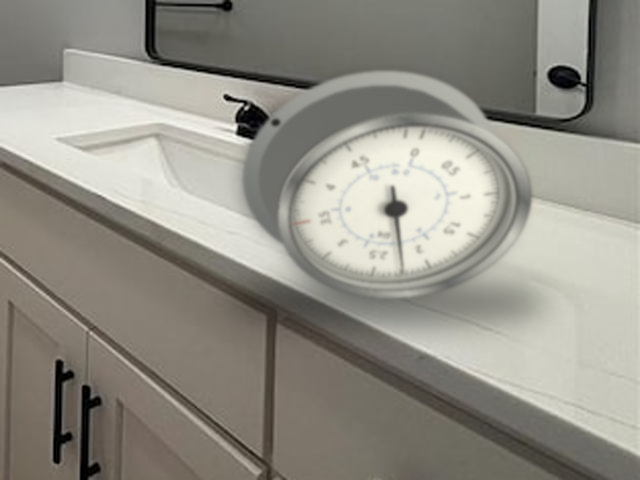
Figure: 2.25kg
